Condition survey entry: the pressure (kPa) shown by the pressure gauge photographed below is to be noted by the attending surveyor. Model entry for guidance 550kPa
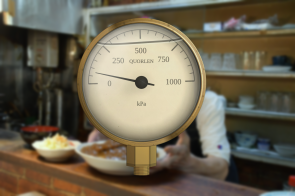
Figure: 75kPa
